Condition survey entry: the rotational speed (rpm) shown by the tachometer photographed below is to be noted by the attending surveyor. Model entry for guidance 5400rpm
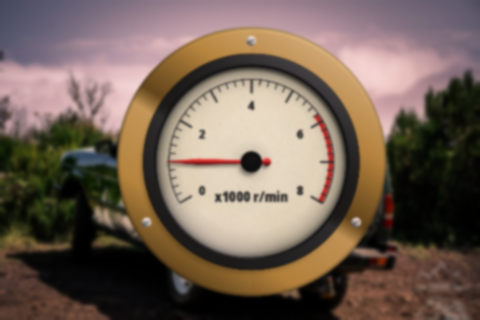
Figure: 1000rpm
